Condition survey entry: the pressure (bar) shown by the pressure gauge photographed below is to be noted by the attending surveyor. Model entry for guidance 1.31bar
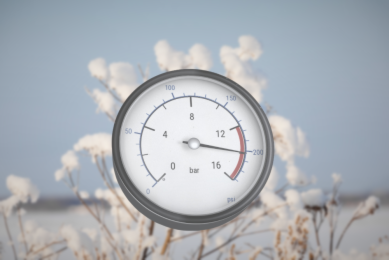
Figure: 14bar
